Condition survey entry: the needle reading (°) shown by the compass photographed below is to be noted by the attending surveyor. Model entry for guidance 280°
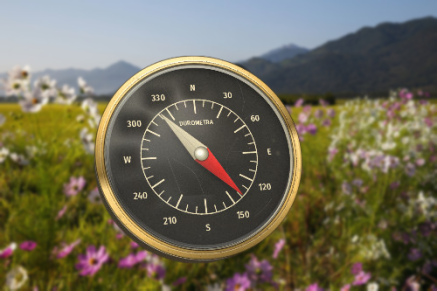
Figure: 140°
